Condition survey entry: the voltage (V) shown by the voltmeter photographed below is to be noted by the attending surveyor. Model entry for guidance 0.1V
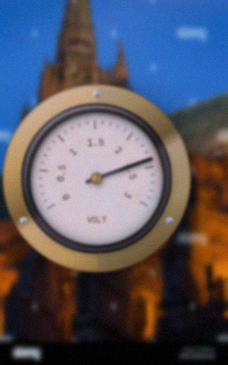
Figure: 2.4V
